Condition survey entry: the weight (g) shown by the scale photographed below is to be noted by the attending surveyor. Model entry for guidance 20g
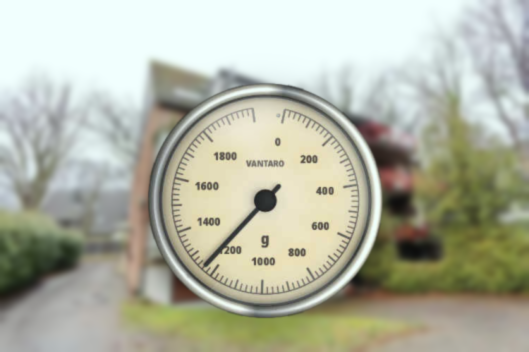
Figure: 1240g
